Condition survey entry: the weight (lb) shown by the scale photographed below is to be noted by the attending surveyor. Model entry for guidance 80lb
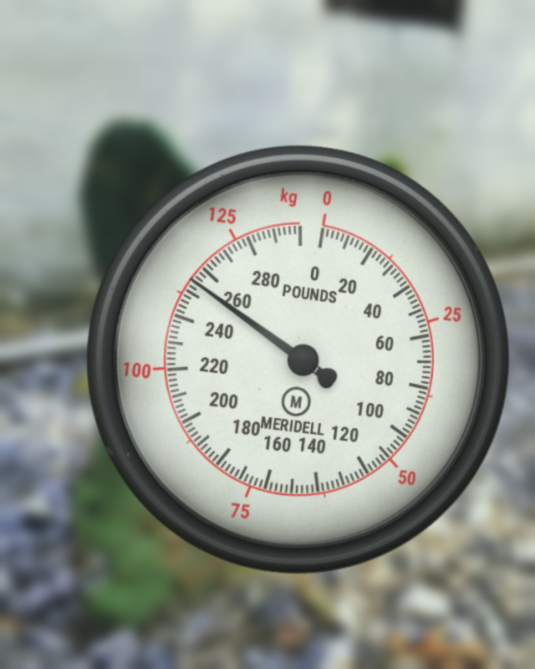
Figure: 254lb
